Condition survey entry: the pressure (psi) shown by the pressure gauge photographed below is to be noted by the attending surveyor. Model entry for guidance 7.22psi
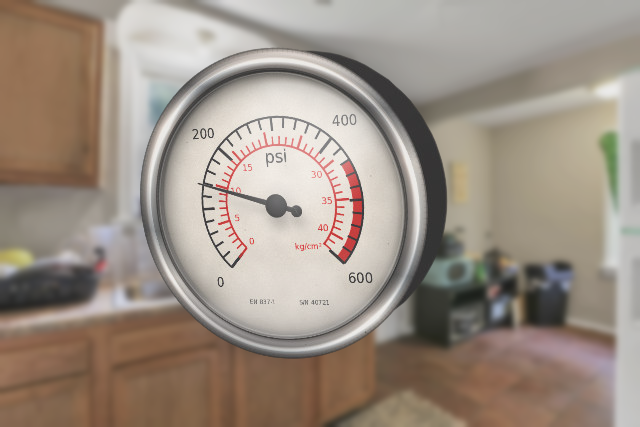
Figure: 140psi
